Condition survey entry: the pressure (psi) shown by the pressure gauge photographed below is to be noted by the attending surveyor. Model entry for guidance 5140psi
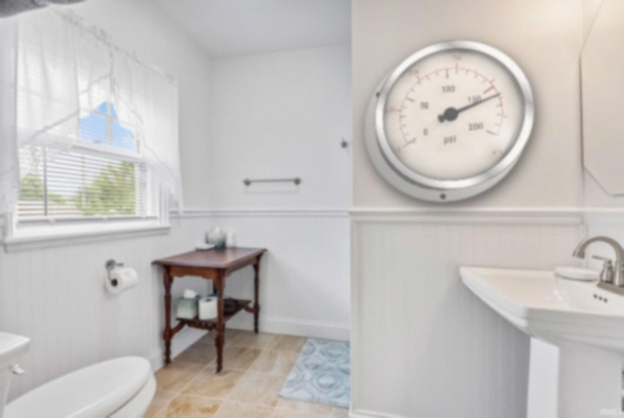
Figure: 160psi
